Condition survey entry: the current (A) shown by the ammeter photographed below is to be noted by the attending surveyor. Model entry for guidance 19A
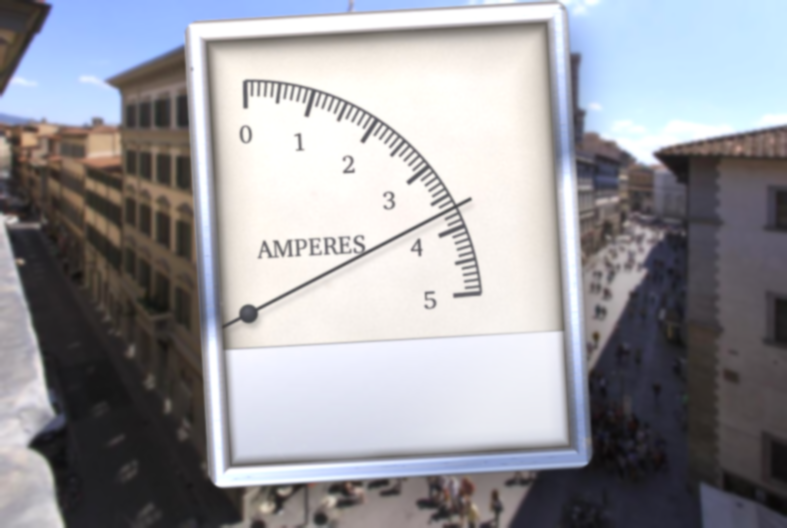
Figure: 3.7A
